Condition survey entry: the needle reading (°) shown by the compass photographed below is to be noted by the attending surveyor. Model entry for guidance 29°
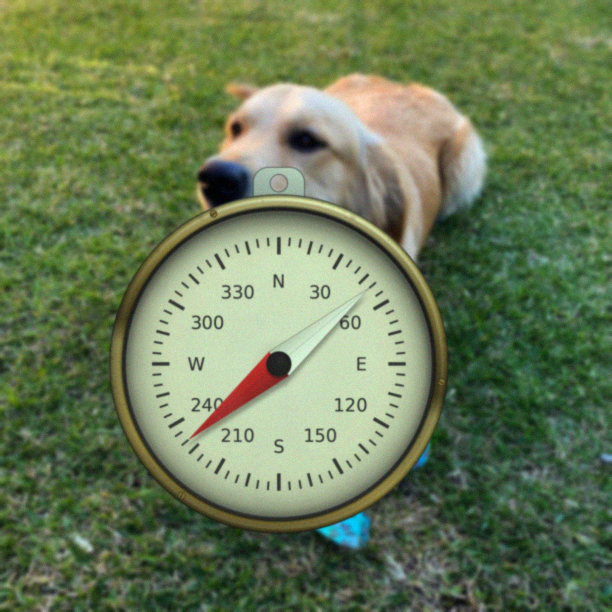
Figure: 230°
